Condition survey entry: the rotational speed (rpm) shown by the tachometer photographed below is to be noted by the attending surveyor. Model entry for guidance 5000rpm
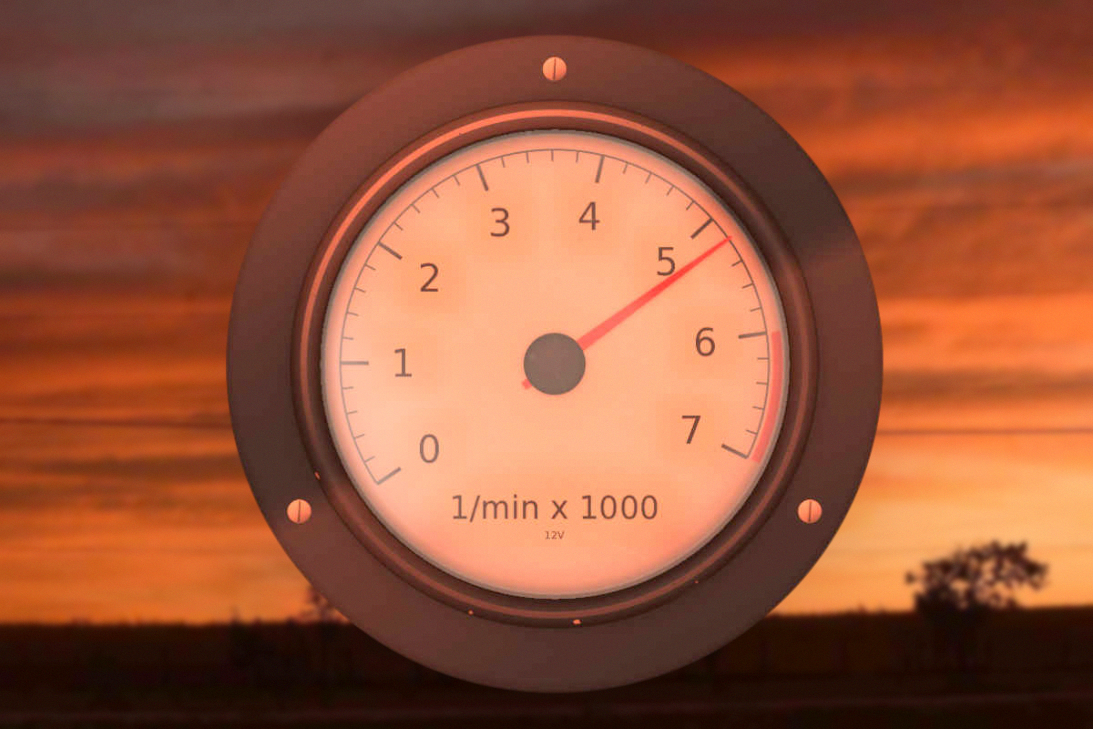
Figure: 5200rpm
